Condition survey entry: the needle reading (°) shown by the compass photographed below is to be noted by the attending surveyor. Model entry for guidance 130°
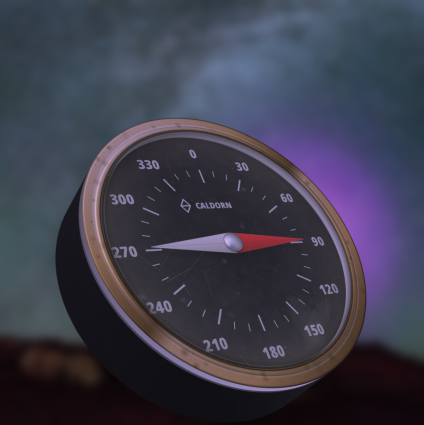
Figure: 90°
